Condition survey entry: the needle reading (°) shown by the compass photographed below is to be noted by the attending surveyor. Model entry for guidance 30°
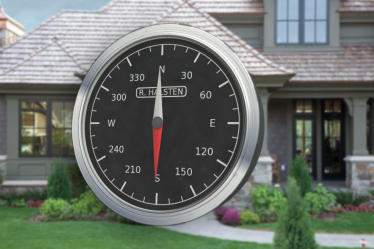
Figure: 180°
